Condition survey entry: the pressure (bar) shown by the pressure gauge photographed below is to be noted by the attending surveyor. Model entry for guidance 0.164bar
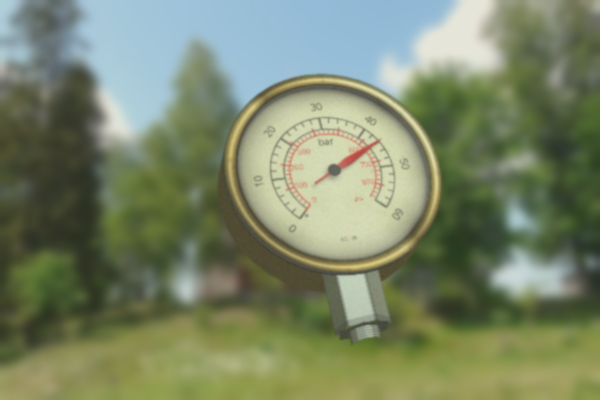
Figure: 44bar
